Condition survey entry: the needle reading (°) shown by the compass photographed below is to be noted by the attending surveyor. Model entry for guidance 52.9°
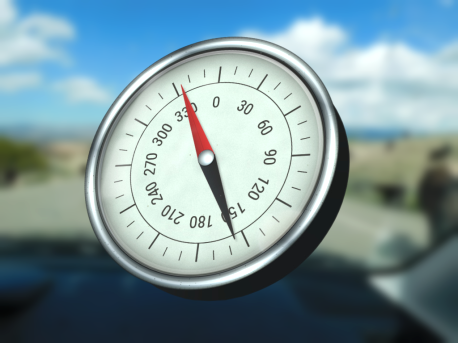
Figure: 335°
